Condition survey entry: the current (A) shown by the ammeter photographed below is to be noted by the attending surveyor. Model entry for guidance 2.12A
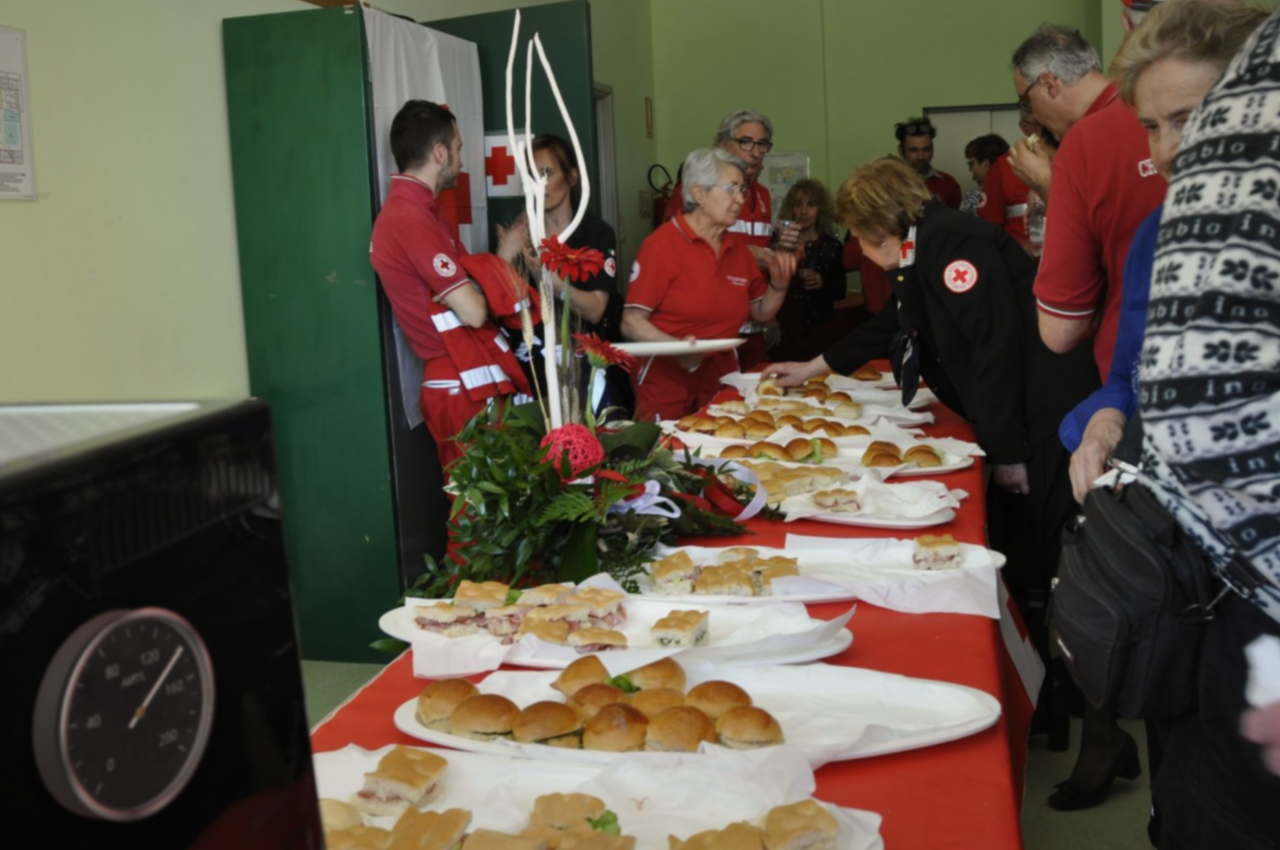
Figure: 140A
